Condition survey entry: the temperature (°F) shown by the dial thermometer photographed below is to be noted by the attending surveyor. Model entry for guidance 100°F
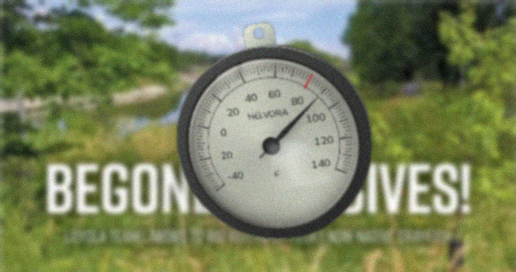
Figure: 90°F
